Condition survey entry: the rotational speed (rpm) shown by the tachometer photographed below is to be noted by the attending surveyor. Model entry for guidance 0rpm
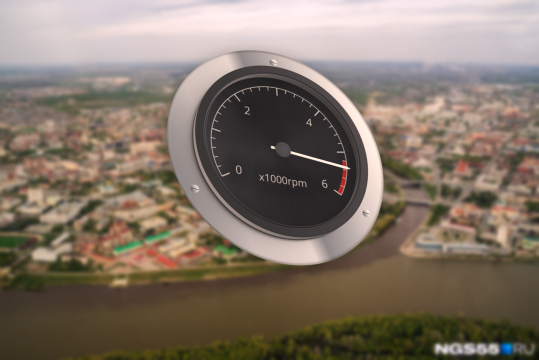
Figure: 5400rpm
